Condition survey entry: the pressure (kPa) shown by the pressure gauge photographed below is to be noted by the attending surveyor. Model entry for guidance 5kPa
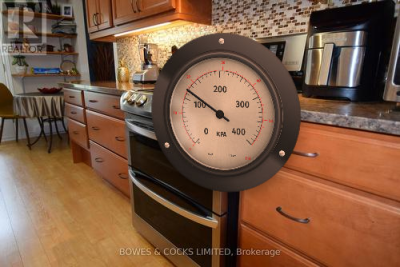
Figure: 120kPa
